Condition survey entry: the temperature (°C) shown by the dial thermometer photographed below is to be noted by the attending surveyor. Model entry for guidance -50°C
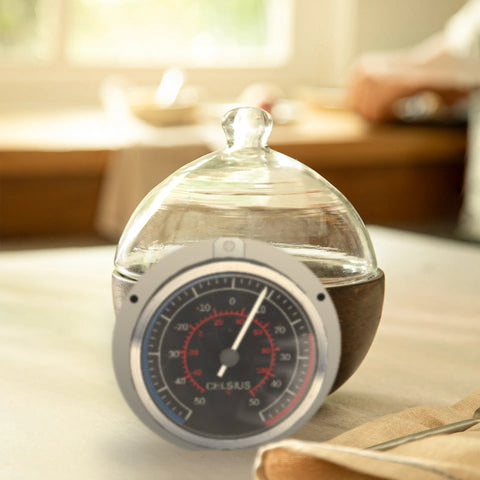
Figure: 8°C
